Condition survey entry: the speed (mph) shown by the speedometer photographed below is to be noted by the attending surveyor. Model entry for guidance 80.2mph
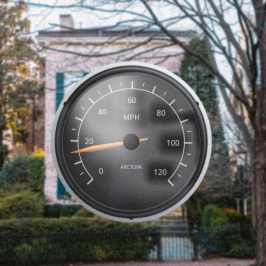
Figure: 15mph
